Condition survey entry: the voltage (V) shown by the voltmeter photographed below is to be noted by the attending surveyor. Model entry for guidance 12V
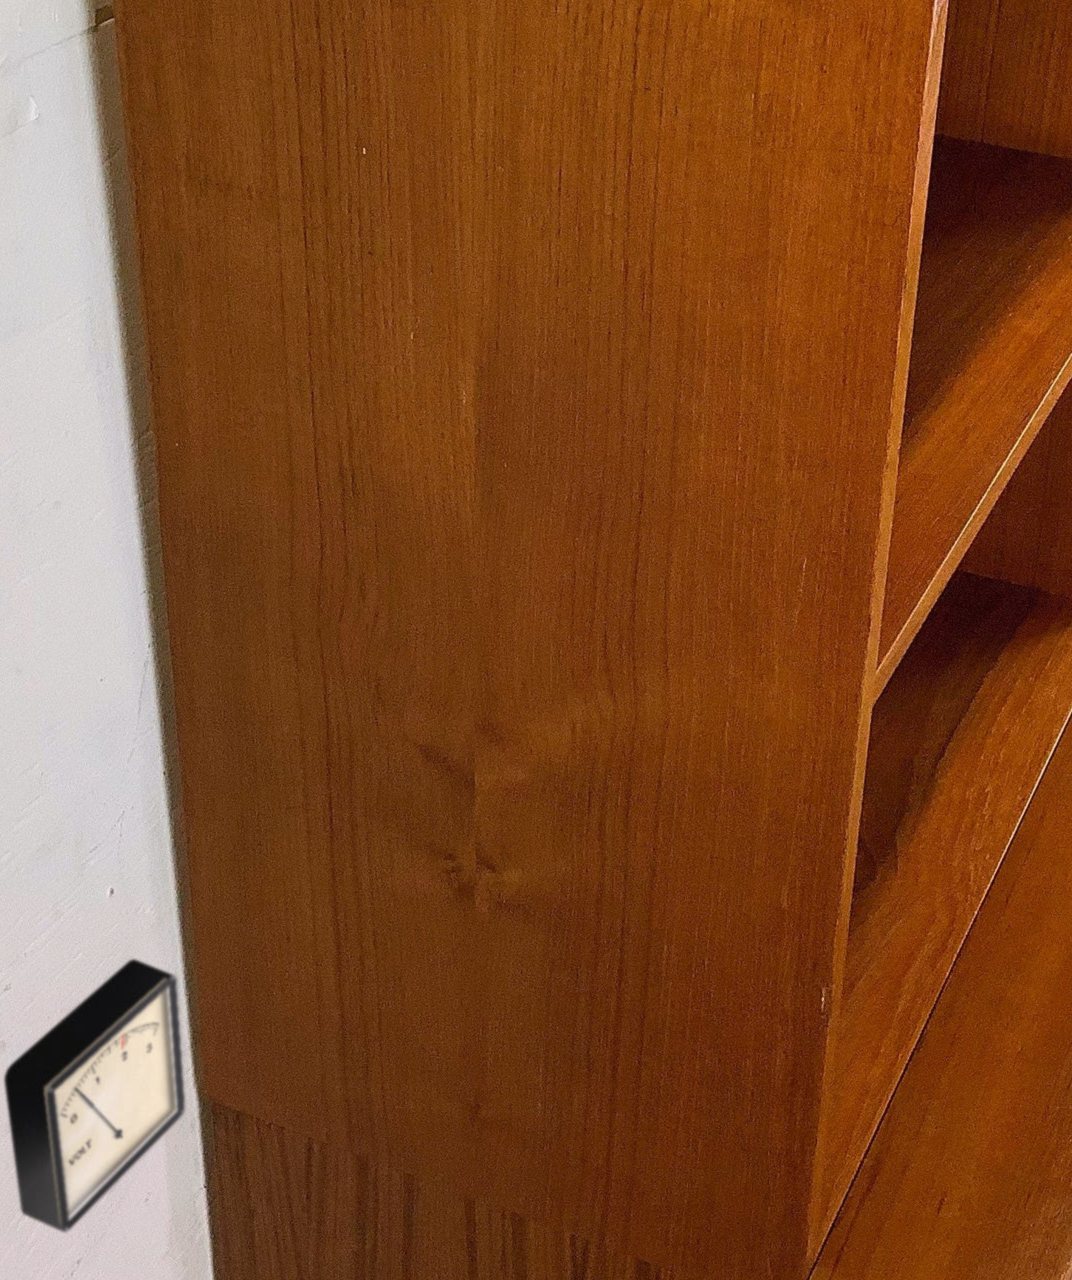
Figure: 0.5V
